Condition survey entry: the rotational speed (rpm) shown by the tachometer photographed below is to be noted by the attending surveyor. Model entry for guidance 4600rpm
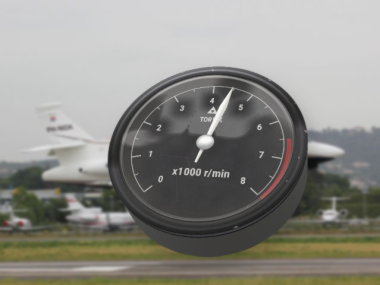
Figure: 4500rpm
